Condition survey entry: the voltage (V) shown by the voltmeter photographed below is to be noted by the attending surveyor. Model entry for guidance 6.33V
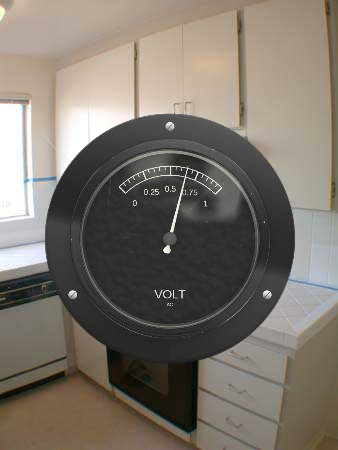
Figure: 0.65V
